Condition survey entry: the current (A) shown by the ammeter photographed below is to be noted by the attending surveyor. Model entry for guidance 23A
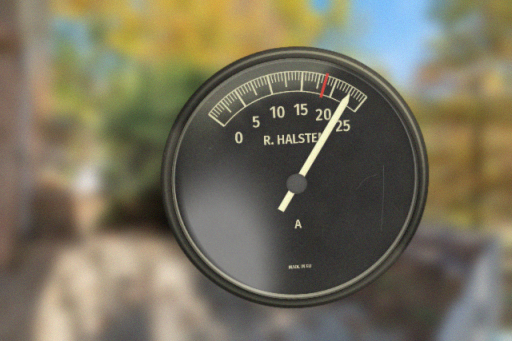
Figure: 22.5A
